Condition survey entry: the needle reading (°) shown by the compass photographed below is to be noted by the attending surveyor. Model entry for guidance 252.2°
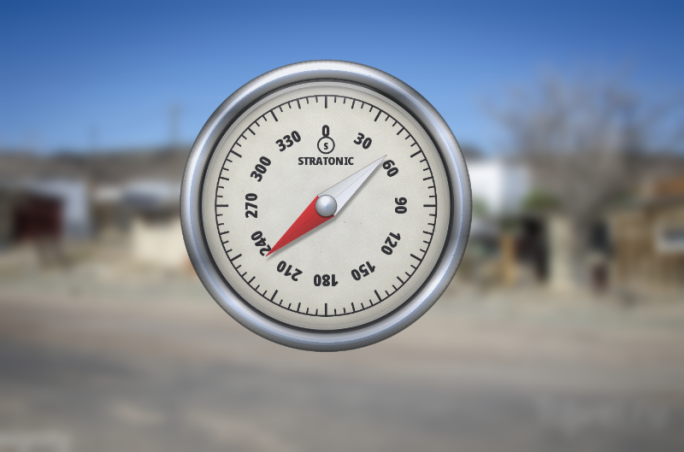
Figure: 230°
